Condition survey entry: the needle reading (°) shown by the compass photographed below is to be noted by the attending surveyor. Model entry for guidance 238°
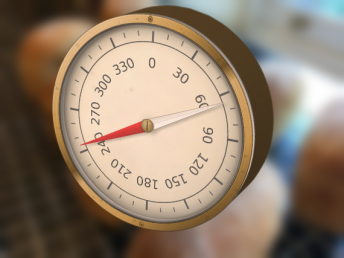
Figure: 245°
